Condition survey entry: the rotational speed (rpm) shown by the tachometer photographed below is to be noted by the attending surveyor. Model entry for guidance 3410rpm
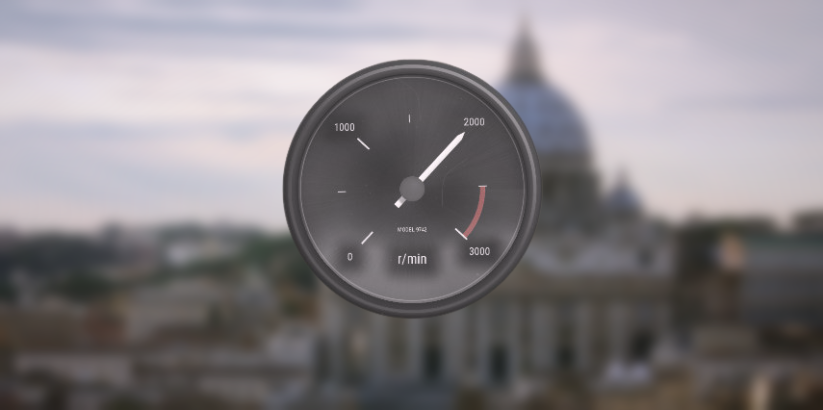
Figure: 2000rpm
